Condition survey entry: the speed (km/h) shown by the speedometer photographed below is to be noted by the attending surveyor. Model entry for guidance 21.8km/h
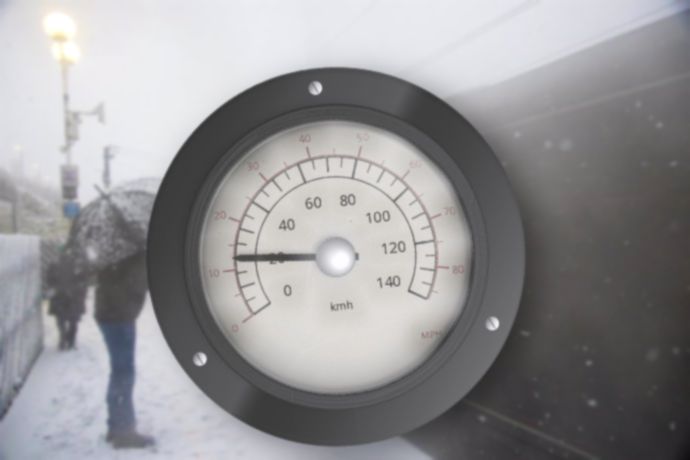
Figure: 20km/h
